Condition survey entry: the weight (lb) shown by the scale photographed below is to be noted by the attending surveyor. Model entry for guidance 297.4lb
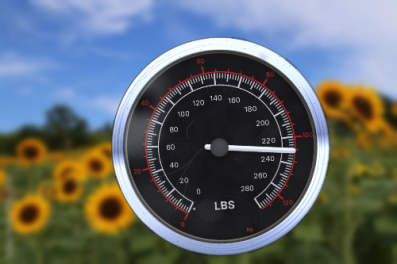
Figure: 230lb
